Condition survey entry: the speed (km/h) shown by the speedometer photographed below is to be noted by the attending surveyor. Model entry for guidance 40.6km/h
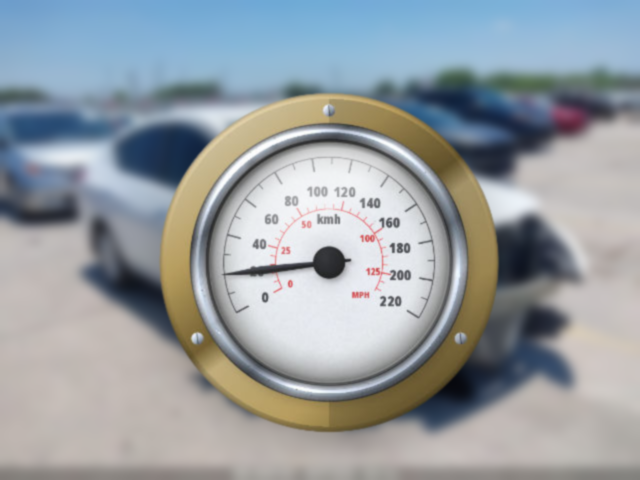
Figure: 20km/h
